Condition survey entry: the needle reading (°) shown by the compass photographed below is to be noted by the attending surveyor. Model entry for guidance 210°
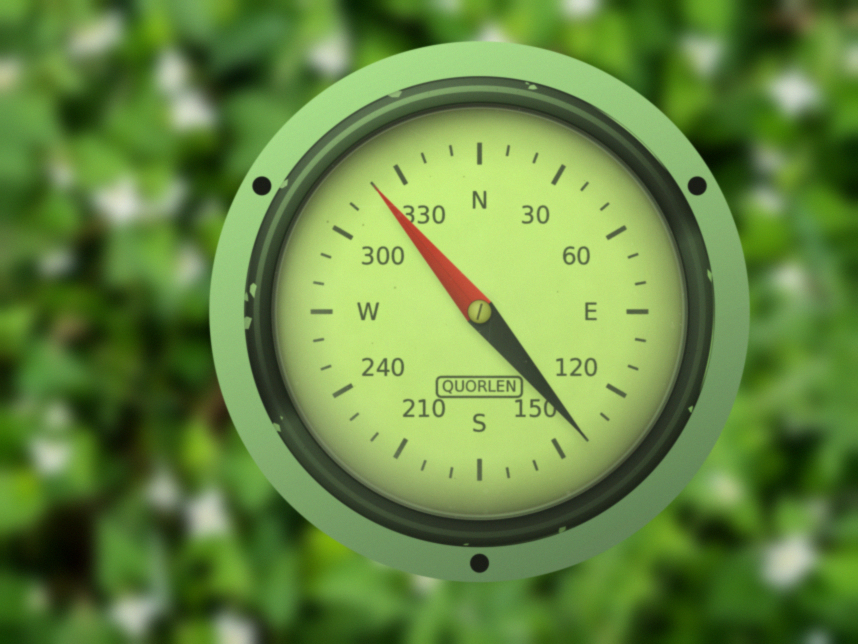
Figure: 320°
